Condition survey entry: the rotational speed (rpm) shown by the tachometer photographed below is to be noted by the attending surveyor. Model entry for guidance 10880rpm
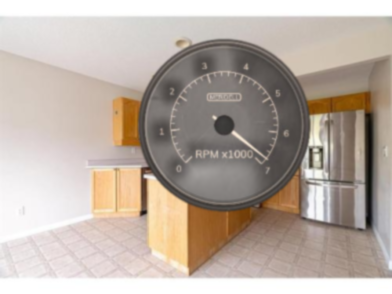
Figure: 6800rpm
